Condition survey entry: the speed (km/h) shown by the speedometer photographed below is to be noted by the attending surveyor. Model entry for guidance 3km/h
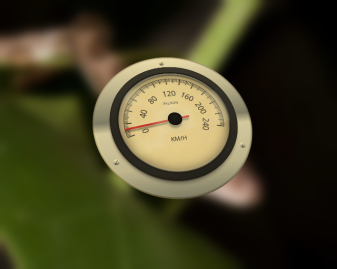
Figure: 10km/h
